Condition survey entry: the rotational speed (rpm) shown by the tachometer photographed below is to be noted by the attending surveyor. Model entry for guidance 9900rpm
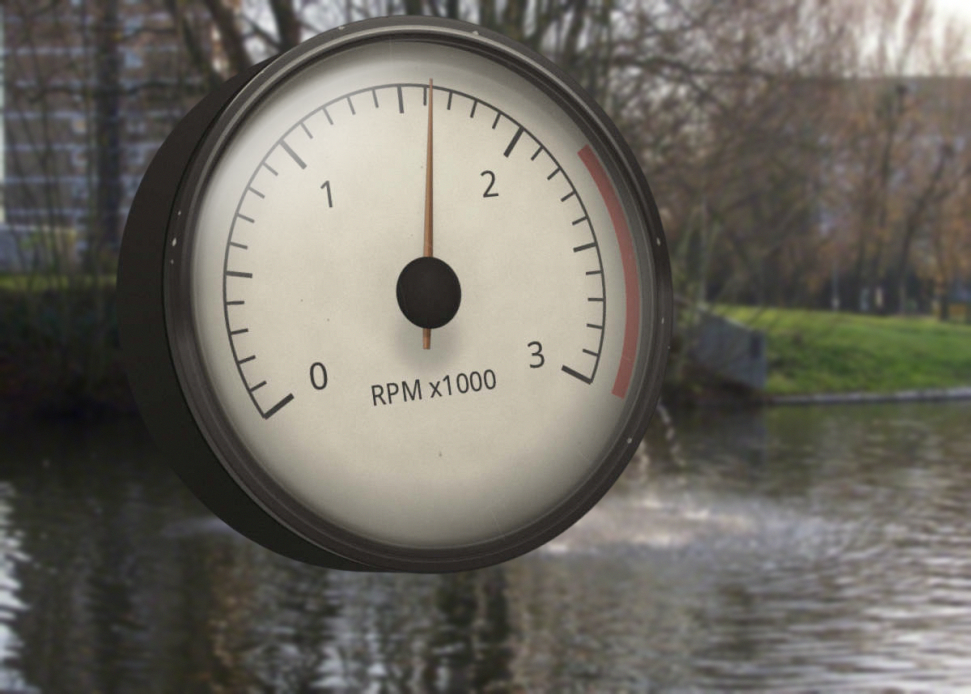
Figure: 1600rpm
